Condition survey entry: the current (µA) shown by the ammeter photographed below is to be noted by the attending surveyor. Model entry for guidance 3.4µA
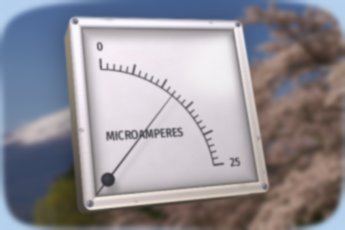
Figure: 12µA
